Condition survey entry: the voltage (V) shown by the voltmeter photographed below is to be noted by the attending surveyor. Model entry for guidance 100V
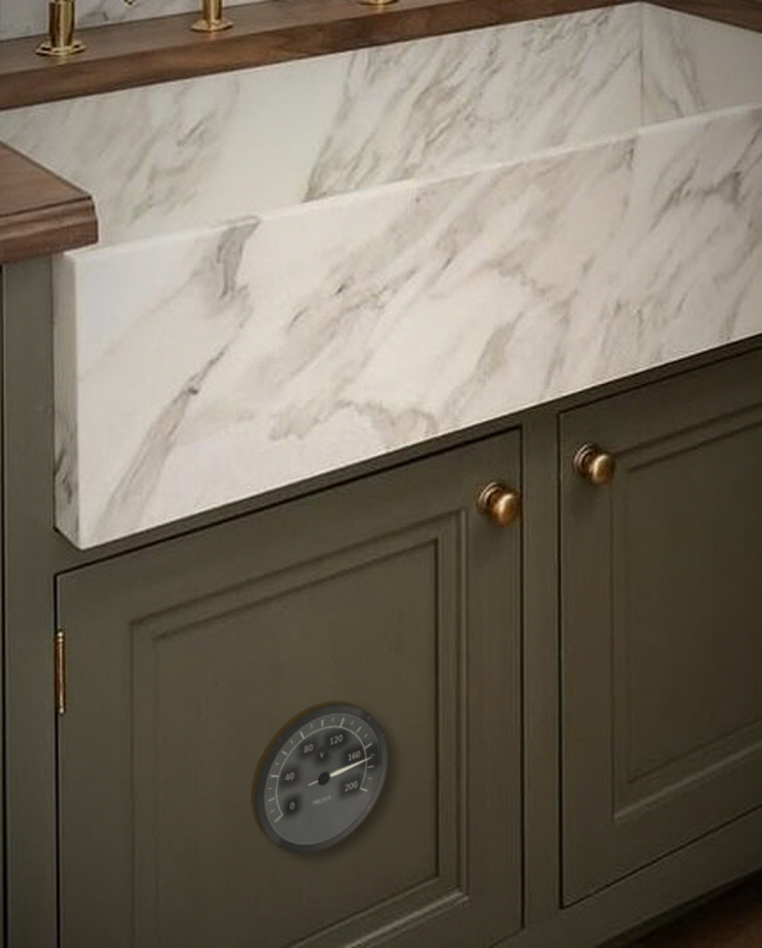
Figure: 170V
